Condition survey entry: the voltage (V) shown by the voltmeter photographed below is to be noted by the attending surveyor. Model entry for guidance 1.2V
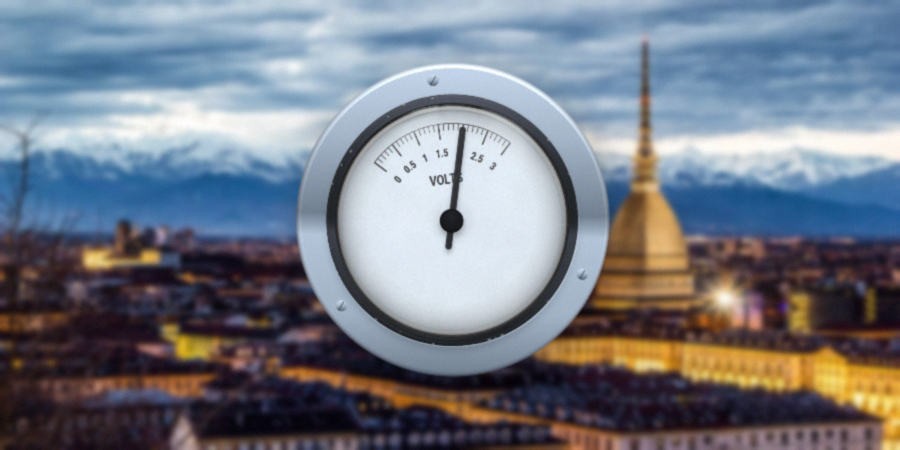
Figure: 2V
